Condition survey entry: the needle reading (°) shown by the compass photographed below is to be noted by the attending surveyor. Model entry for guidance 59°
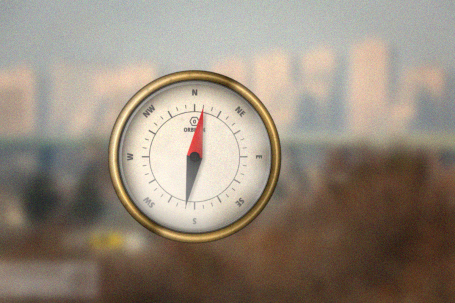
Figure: 10°
